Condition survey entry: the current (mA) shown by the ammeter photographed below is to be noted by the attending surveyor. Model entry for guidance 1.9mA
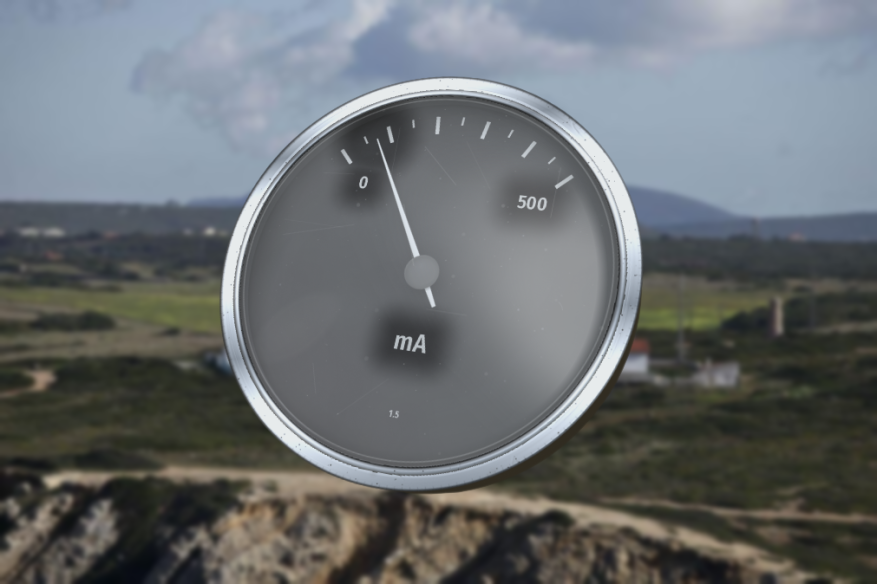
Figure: 75mA
